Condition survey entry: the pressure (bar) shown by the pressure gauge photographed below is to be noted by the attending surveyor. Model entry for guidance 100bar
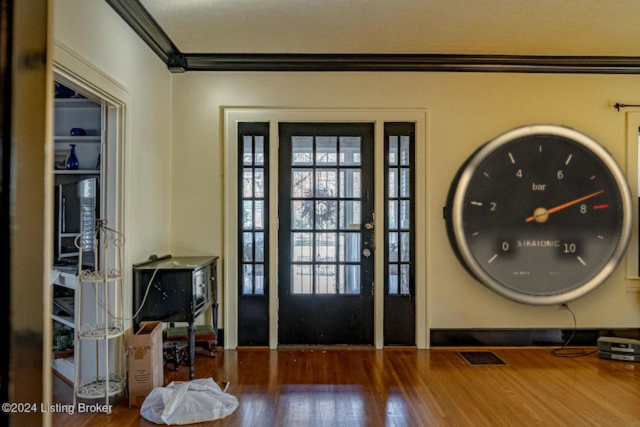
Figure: 7.5bar
